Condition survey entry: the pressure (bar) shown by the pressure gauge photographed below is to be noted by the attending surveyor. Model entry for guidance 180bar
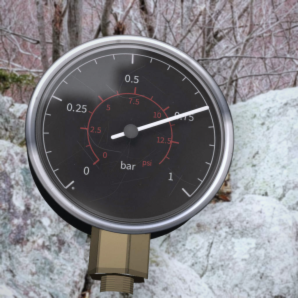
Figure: 0.75bar
